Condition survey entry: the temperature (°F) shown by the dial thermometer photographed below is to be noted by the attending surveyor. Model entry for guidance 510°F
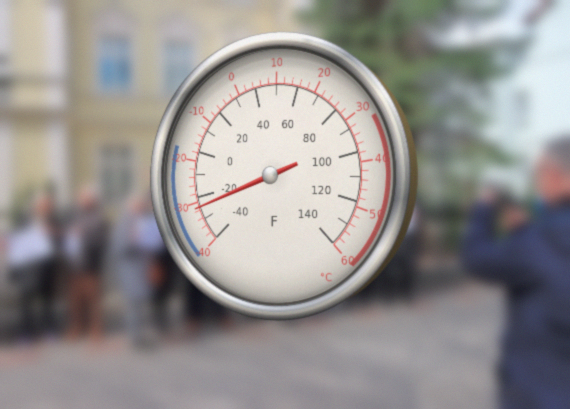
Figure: -25°F
